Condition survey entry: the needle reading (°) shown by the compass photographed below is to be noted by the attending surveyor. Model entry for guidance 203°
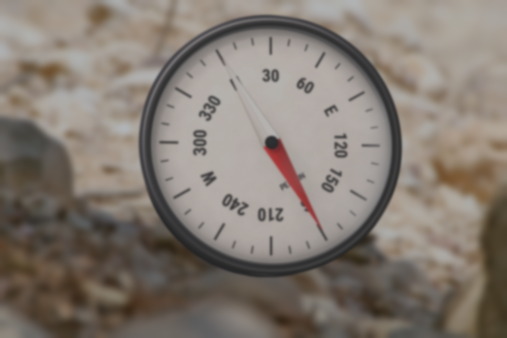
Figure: 180°
